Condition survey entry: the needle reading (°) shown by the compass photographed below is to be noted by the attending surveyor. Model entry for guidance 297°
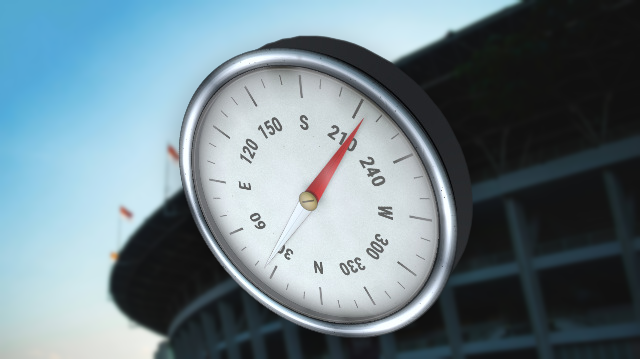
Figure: 215°
